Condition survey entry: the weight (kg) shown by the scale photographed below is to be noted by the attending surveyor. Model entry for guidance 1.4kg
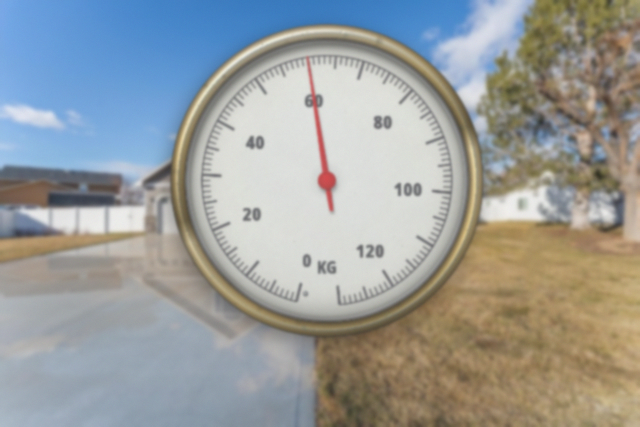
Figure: 60kg
